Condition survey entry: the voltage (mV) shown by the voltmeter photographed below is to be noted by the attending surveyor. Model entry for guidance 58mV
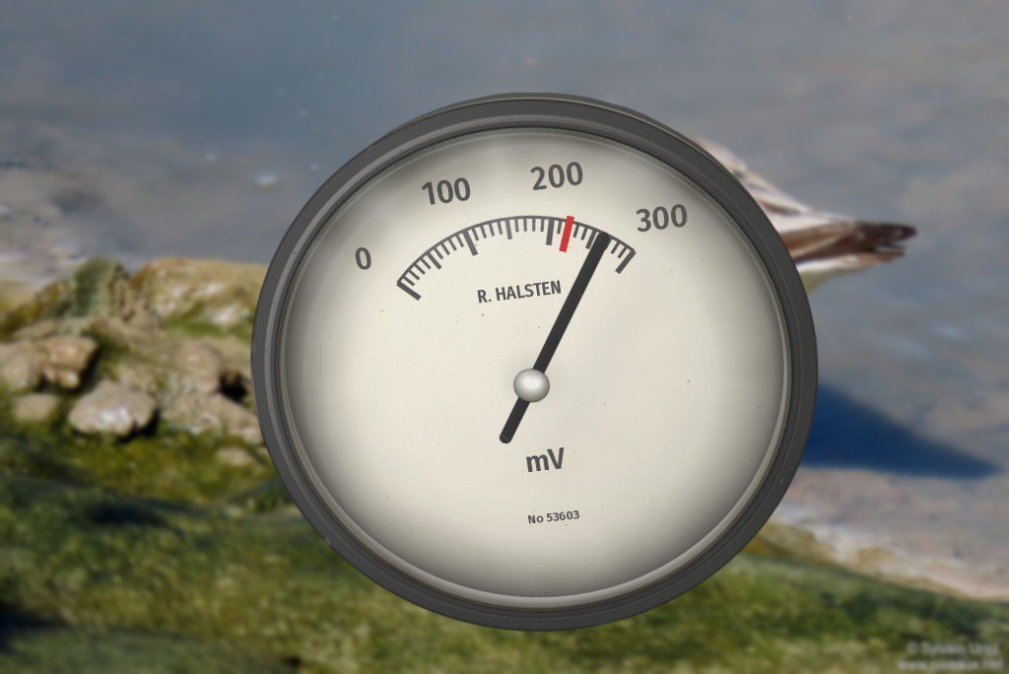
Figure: 260mV
